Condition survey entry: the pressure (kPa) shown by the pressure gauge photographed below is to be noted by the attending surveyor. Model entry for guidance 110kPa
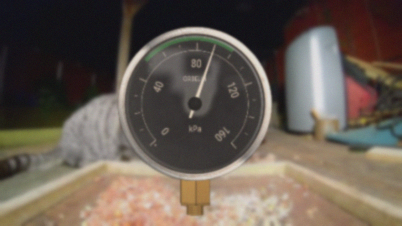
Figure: 90kPa
